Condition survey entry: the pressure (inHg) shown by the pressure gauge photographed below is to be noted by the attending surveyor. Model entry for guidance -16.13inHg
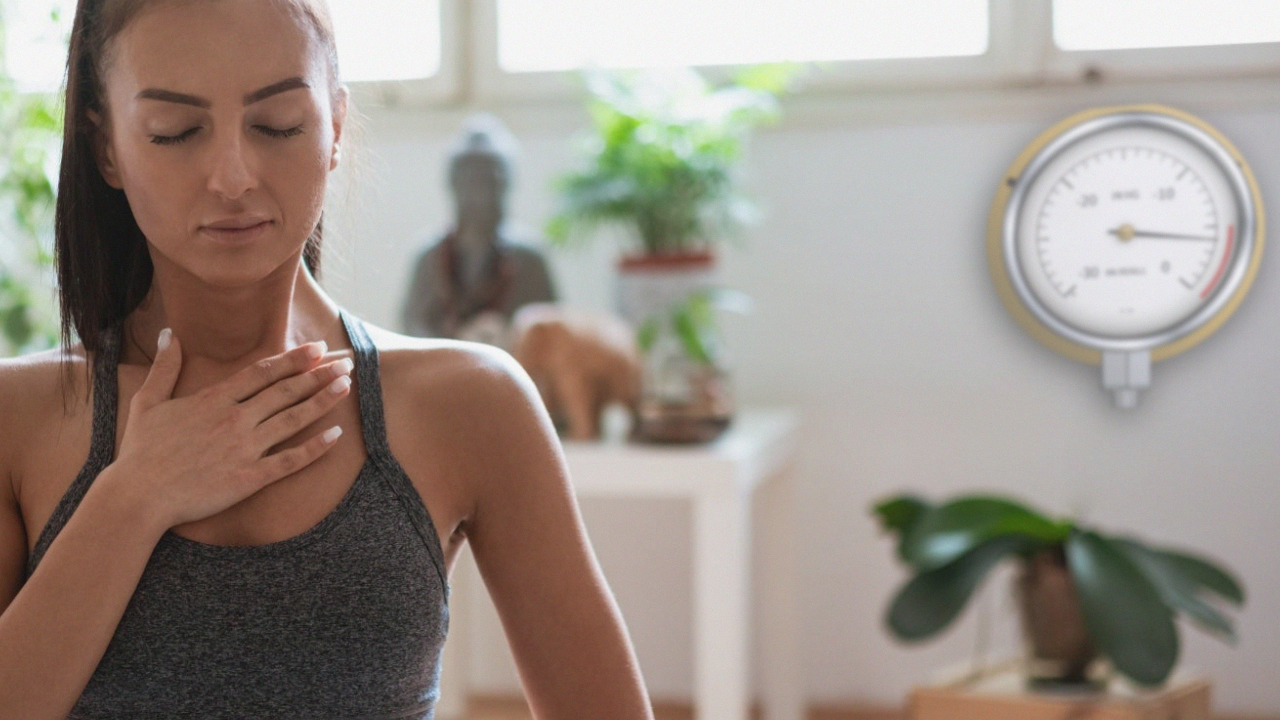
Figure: -4inHg
